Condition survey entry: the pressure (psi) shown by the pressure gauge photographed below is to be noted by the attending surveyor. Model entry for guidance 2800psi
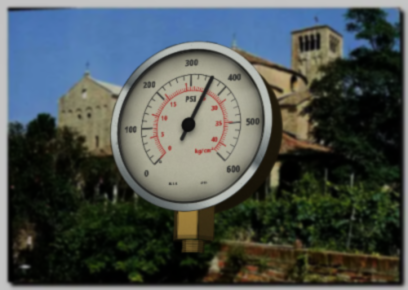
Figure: 360psi
